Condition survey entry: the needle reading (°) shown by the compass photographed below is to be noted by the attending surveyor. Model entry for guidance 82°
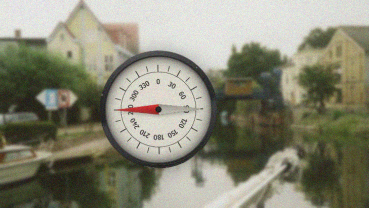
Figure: 270°
